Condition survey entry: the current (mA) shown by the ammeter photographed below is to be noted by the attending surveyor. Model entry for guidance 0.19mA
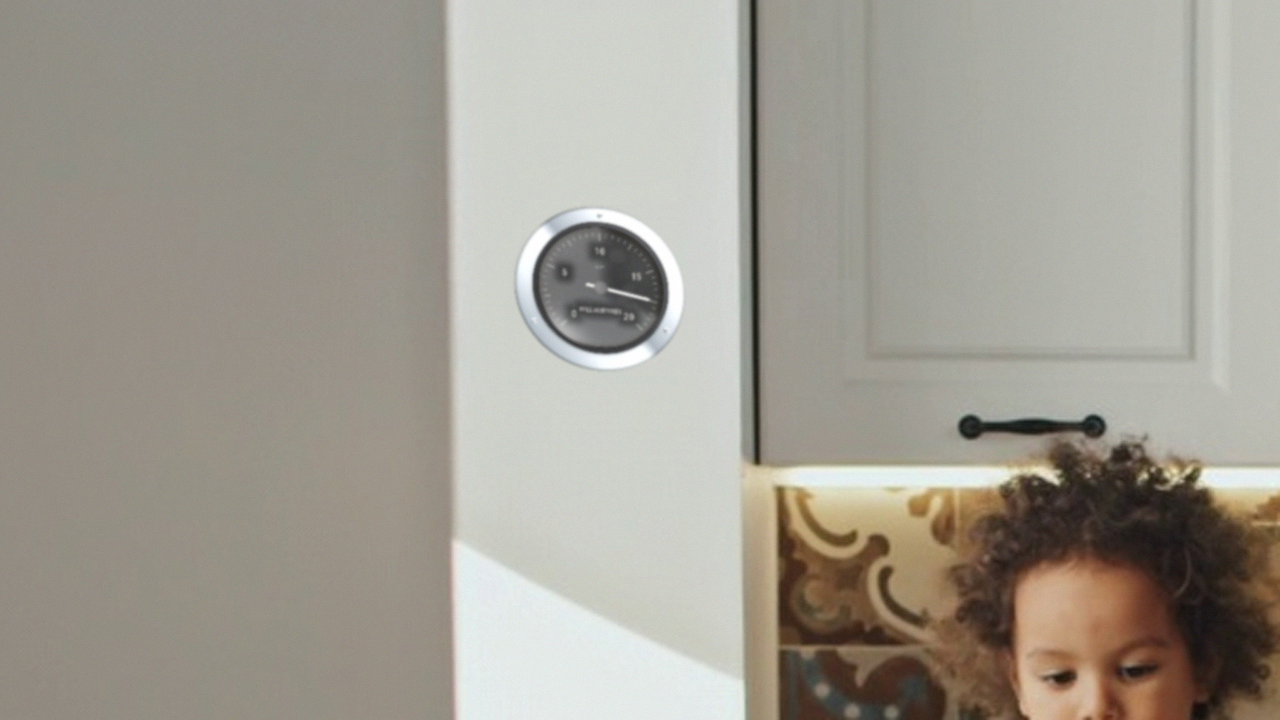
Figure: 17.5mA
